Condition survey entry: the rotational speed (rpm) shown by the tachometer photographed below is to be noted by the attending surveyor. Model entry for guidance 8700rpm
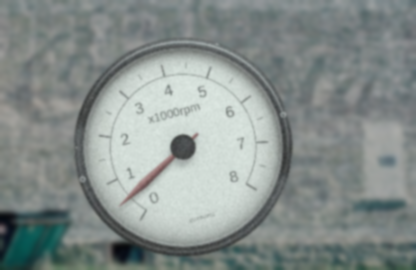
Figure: 500rpm
